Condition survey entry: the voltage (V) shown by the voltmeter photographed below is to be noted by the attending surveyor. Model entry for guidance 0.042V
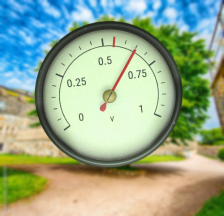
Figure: 0.65V
